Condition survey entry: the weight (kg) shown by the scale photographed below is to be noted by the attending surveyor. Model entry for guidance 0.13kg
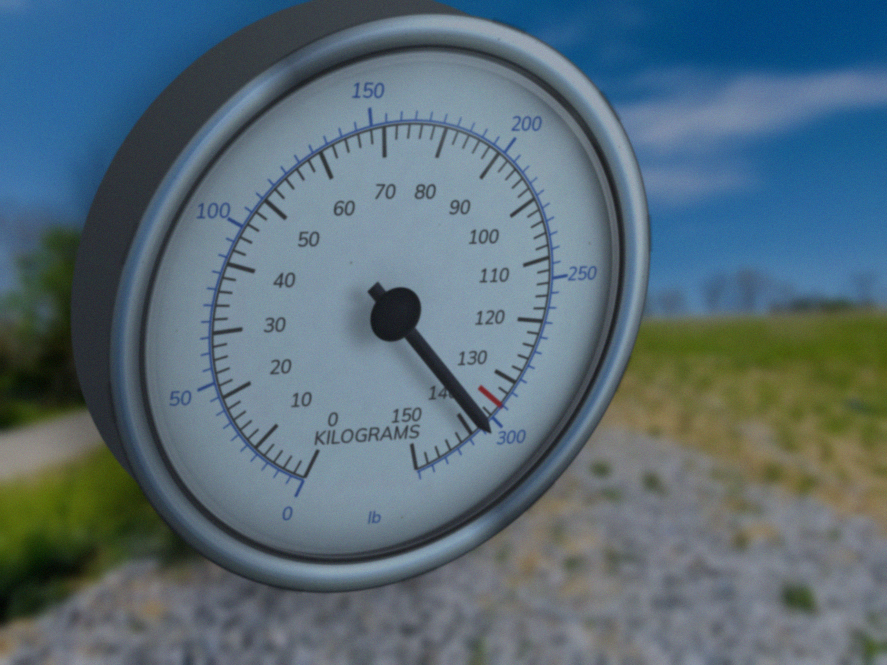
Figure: 138kg
